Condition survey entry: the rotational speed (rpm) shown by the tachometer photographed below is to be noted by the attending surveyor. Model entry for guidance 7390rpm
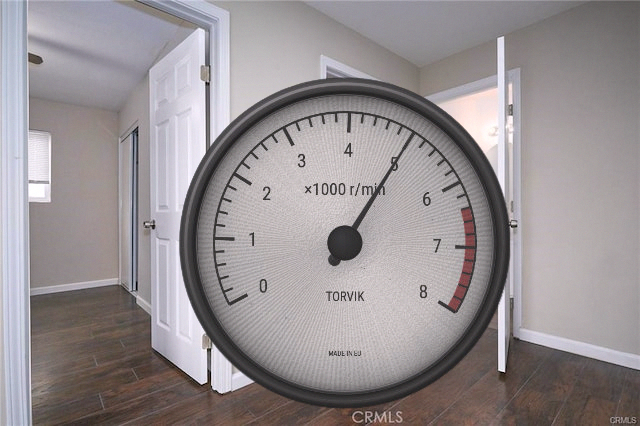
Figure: 5000rpm
